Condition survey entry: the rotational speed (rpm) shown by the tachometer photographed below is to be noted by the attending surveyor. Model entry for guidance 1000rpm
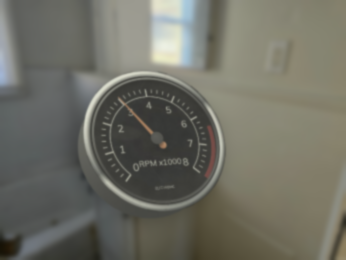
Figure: 3000rpm
